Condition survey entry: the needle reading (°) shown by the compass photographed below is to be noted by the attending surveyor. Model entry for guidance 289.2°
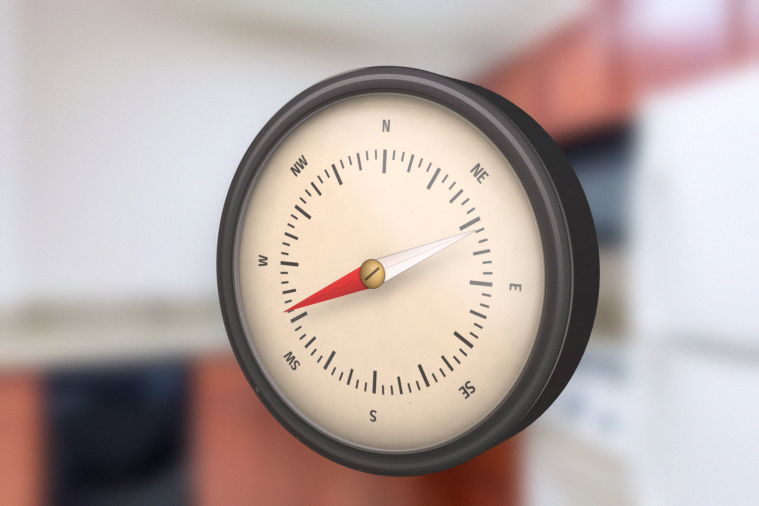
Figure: 245°
